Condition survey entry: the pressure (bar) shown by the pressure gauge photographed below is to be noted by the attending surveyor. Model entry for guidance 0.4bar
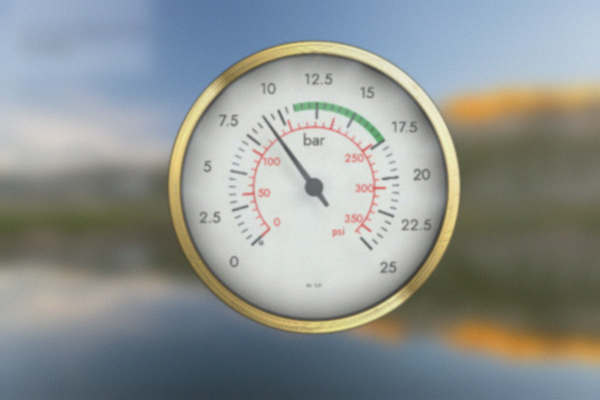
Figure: 9bar
